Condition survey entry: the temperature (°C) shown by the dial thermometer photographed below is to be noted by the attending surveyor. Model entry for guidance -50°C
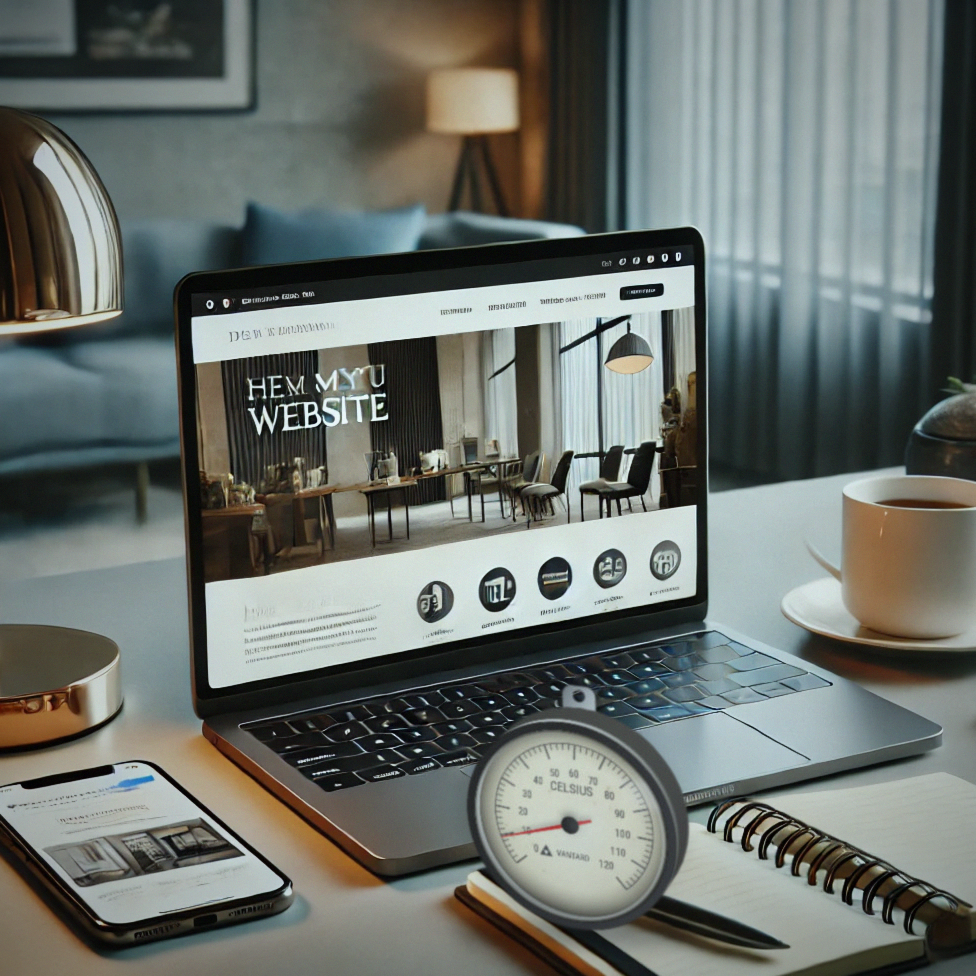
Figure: 10°C
